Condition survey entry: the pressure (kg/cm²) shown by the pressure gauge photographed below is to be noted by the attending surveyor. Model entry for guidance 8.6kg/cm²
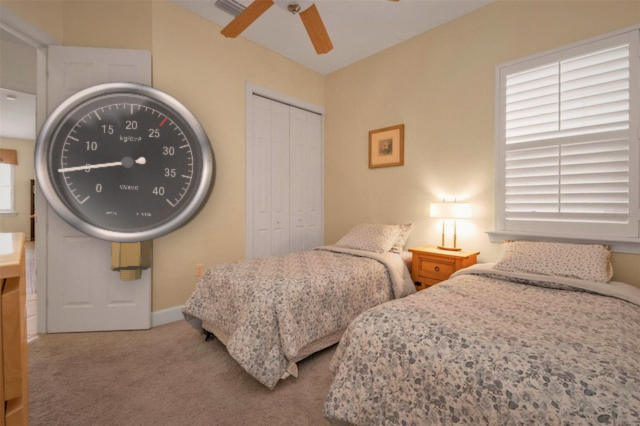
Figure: 5kg/cm²
